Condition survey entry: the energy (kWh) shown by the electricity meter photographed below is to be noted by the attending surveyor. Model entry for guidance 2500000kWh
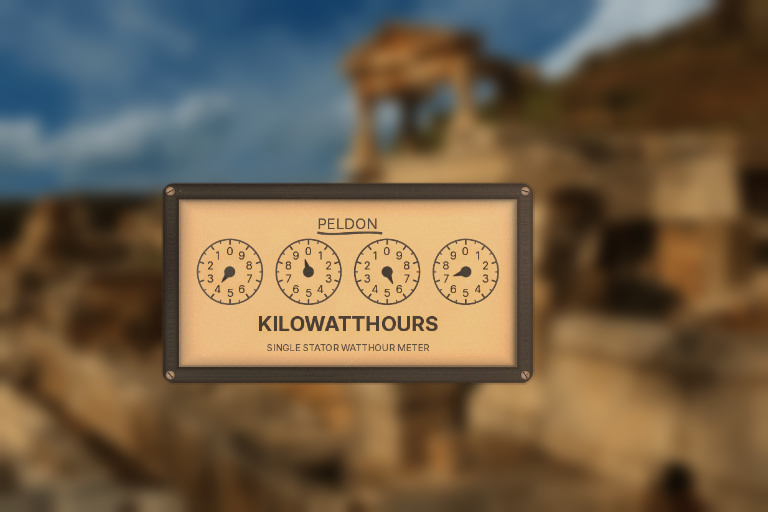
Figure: 3957kWh
